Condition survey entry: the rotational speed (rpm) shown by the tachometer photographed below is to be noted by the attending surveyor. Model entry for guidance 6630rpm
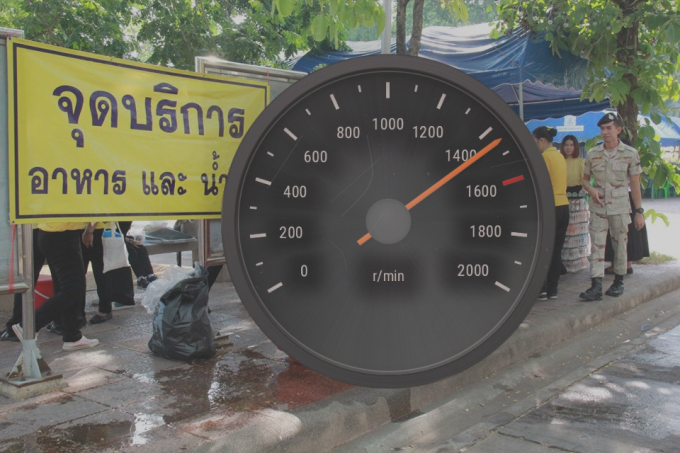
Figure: 1450rpm
